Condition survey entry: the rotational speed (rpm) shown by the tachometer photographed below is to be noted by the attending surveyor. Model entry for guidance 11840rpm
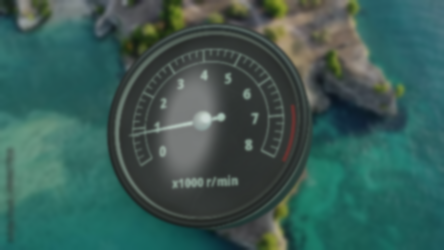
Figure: 800rpm
